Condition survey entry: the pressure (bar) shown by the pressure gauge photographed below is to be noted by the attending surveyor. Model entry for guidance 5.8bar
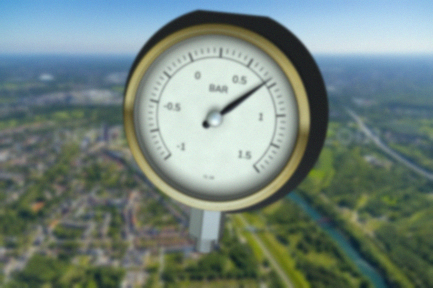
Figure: 0.7bar
